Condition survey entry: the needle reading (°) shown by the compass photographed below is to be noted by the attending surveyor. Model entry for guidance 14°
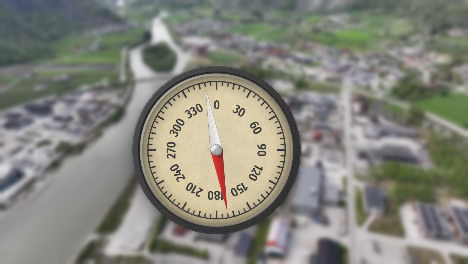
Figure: 170°
